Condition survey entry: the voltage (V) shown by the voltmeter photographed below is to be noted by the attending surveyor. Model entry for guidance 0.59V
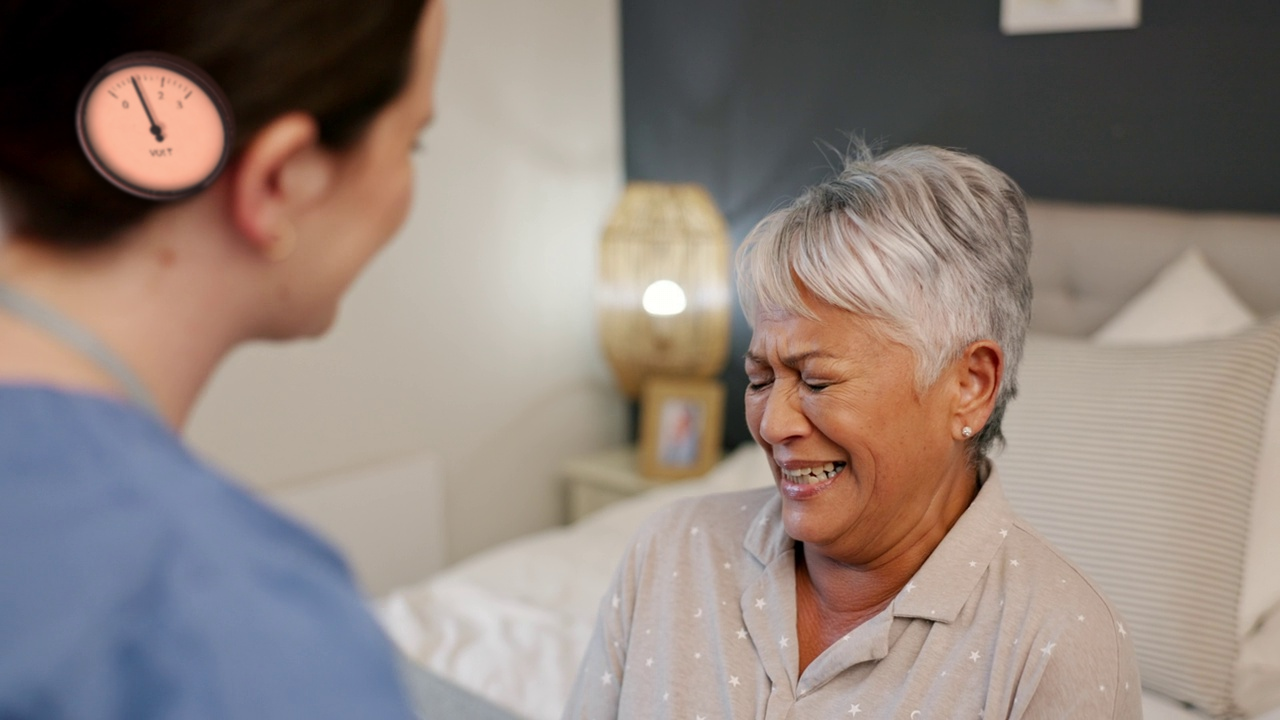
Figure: 1V
